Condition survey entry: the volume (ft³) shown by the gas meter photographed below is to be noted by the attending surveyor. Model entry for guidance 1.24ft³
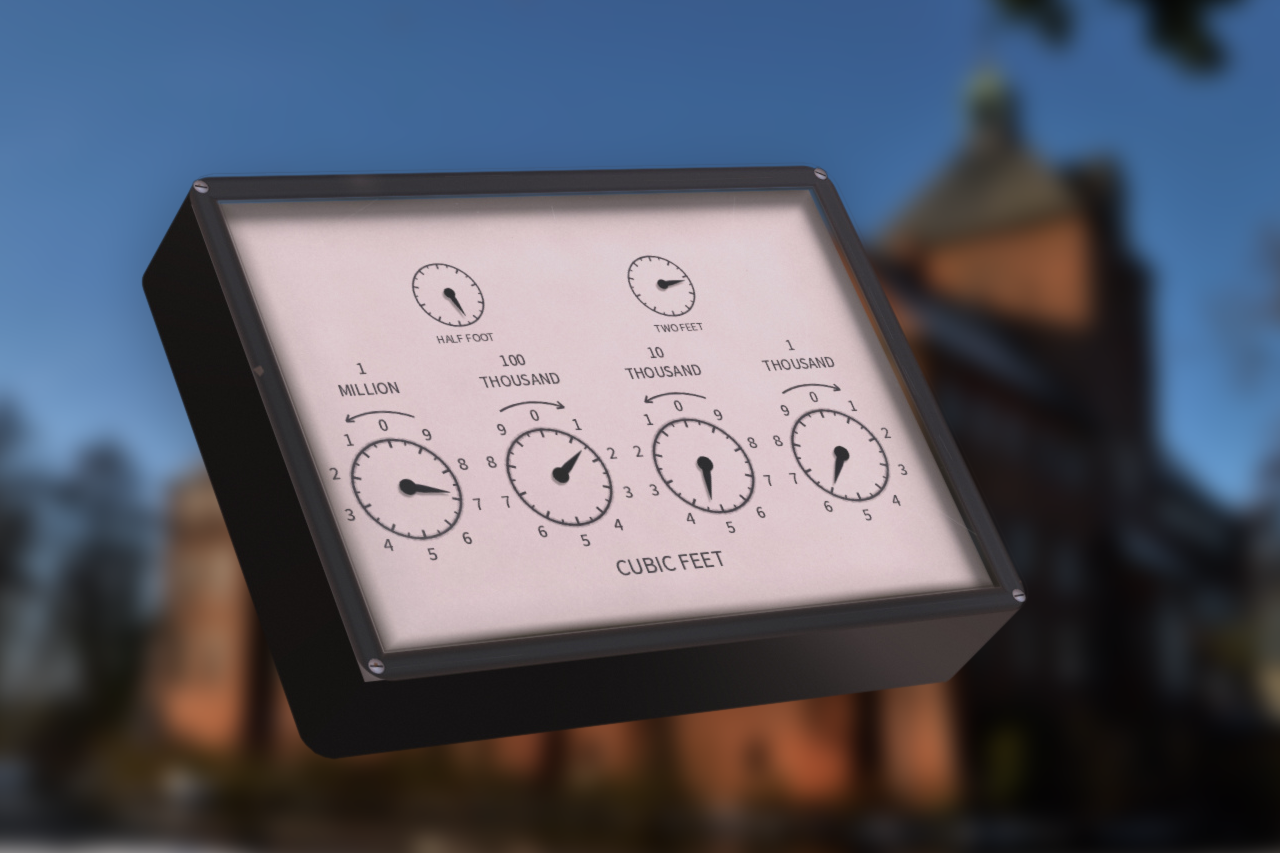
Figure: 714600ft³
